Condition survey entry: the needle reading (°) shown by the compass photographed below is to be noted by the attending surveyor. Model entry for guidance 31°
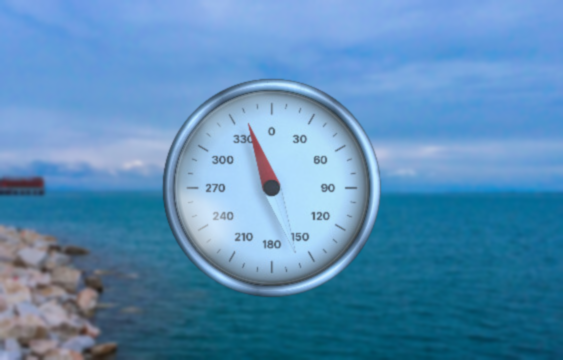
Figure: 340°
